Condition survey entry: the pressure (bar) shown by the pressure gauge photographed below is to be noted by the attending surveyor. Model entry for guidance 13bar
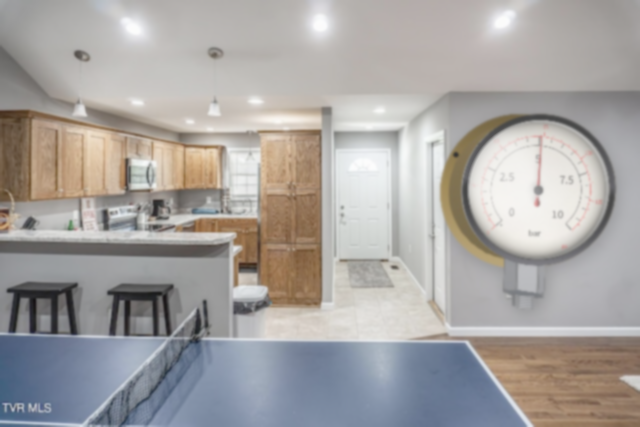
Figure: 5bar
